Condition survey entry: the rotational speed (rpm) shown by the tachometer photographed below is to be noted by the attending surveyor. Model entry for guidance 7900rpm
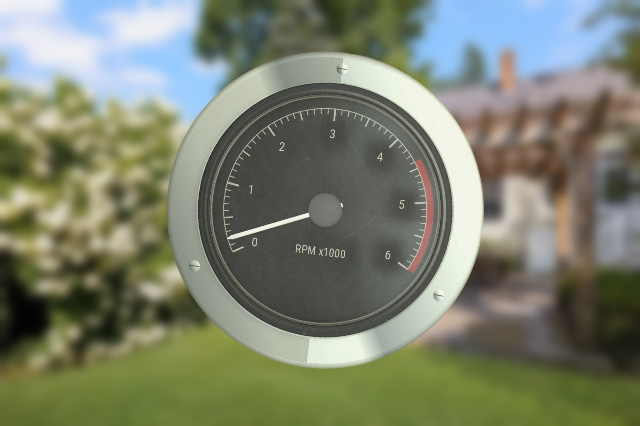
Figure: 200rpm
